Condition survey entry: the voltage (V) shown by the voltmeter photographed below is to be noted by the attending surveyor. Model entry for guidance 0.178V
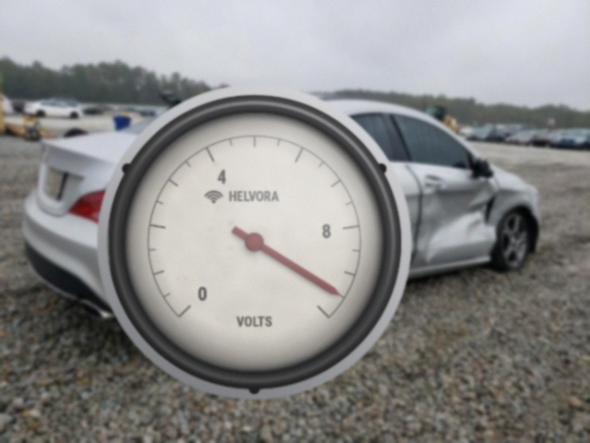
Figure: 9.5V
